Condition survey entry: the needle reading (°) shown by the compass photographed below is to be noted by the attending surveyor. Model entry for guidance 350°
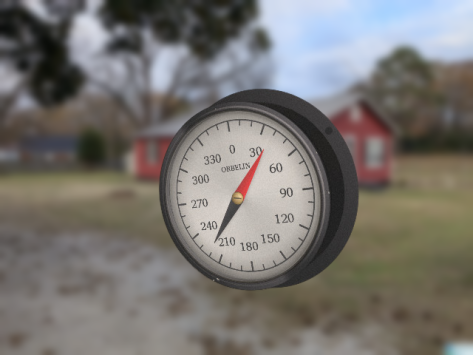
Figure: 40°
